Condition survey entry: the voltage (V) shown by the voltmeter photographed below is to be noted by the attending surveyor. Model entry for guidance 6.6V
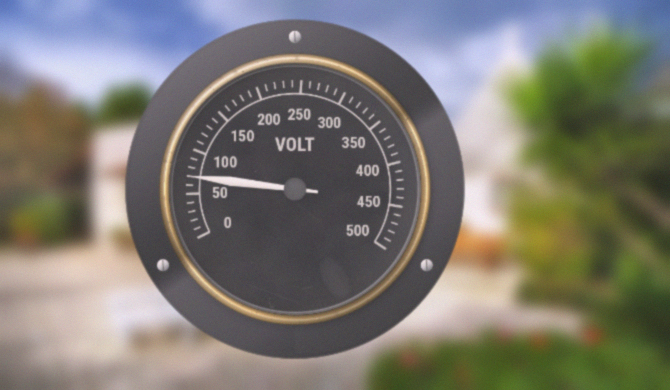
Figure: 70V
